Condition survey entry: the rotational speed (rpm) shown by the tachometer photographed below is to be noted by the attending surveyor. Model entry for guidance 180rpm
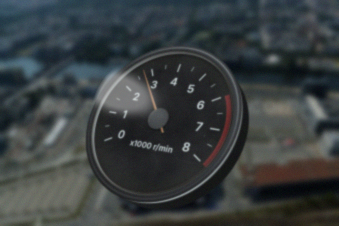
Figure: 2750rpm
